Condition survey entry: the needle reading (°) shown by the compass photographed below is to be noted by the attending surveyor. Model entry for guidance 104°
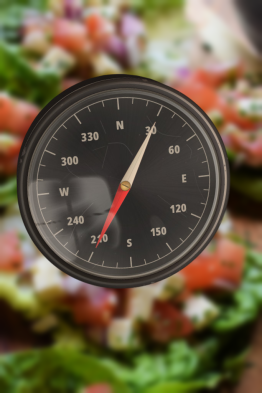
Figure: 210°
